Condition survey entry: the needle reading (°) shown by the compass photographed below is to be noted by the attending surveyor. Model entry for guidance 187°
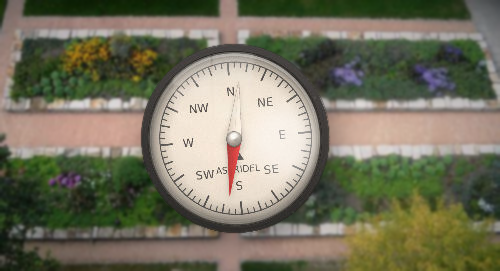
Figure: 190°
